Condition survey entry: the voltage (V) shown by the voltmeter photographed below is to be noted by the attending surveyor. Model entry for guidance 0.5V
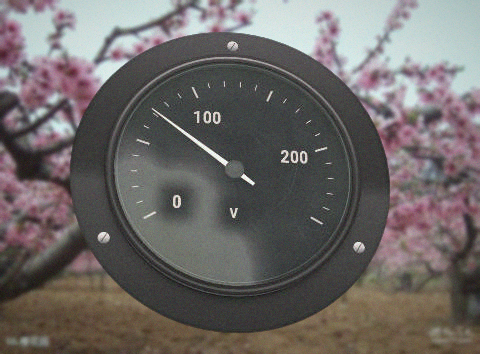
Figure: 70V
